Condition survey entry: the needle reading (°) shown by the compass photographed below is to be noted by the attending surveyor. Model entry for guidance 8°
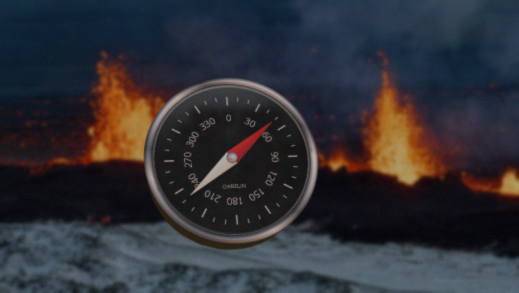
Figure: 50°
